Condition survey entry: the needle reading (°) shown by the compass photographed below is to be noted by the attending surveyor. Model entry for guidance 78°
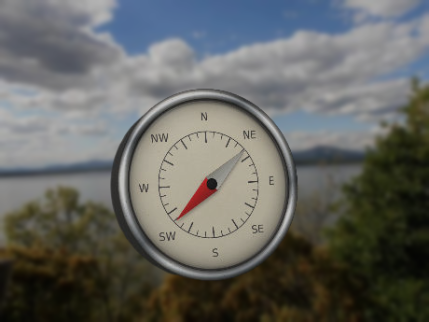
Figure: 230°
